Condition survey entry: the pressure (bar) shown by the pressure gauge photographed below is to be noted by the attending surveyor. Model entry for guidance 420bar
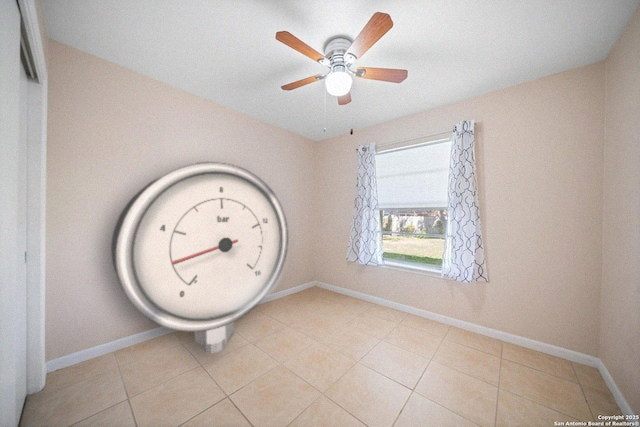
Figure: 2bar
